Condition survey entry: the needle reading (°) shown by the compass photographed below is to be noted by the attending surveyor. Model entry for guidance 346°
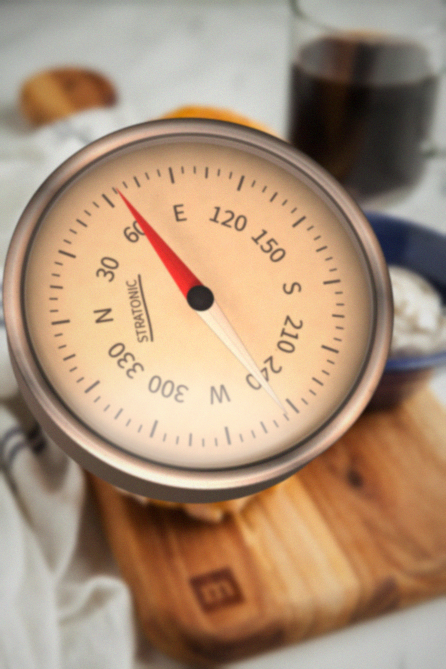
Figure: 65°
